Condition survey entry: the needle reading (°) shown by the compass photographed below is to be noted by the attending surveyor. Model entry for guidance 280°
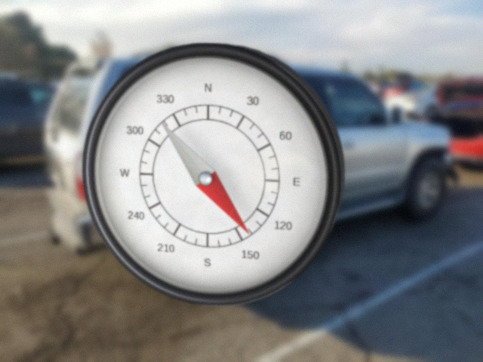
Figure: 140°
